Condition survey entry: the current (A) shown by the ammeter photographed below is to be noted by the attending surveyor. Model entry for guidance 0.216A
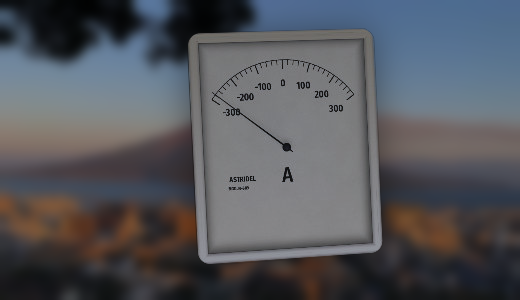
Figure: -280A
